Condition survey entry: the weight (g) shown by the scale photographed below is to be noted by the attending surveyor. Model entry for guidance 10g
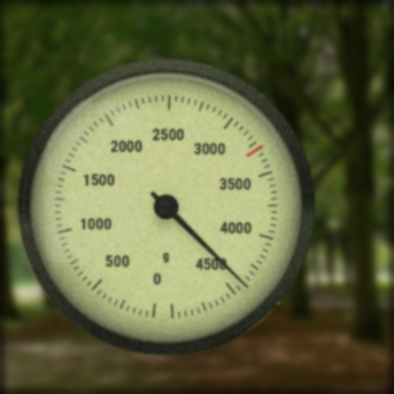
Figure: 4400g
